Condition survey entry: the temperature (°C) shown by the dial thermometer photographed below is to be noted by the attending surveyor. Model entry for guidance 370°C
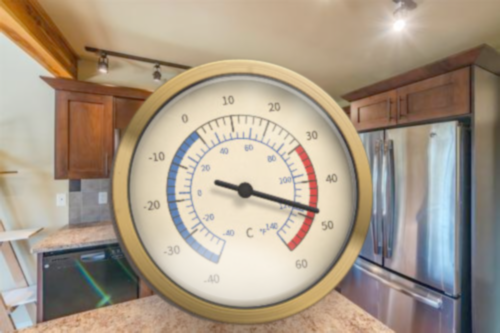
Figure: 48°C
